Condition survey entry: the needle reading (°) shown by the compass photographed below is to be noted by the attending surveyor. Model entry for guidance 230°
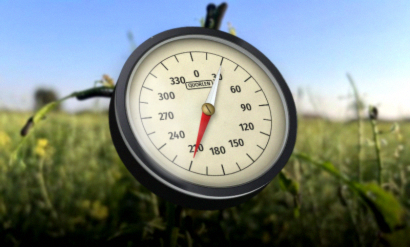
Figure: 210°
